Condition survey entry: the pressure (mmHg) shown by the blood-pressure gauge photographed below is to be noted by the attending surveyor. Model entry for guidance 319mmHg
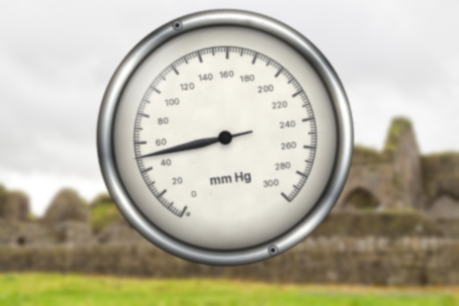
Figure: 50mmHg
